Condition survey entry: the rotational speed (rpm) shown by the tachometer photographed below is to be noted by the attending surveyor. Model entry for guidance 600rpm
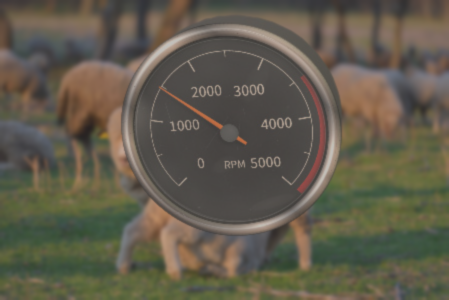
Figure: 1500rpm
